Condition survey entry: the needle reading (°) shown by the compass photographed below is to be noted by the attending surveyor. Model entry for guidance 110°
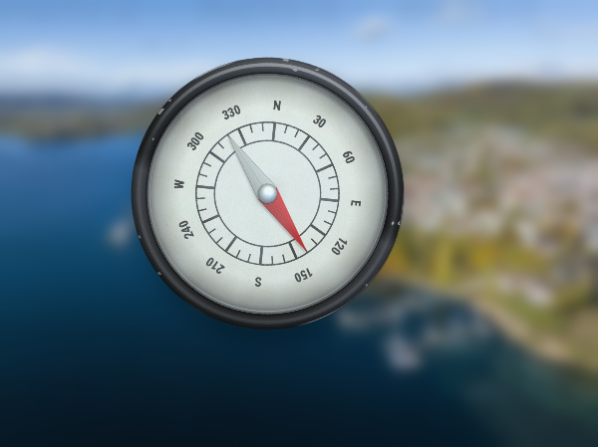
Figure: 140°
